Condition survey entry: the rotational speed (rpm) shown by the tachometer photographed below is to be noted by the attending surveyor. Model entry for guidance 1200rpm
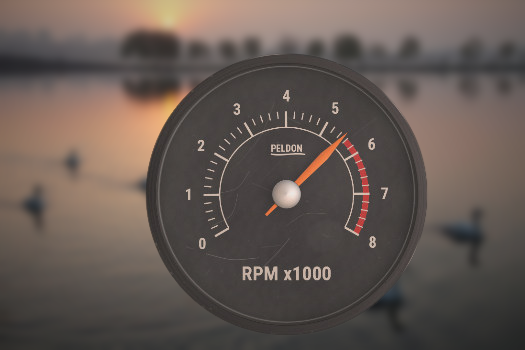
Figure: 5500rpm
